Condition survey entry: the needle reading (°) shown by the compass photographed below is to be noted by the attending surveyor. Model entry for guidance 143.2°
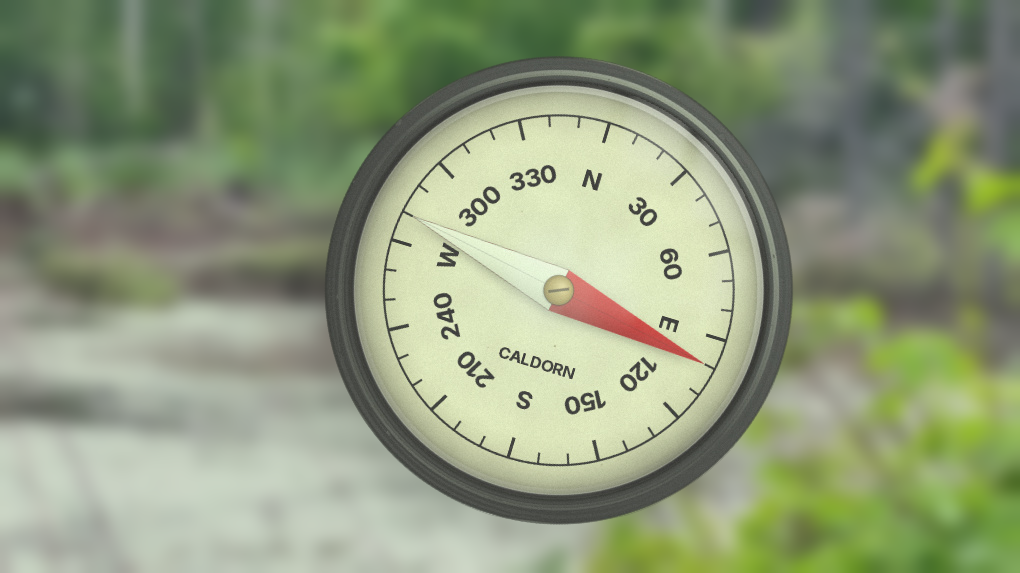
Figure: 100°
